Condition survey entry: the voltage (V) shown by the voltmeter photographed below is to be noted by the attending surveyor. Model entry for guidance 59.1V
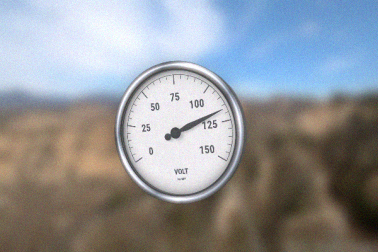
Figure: 117.5V
